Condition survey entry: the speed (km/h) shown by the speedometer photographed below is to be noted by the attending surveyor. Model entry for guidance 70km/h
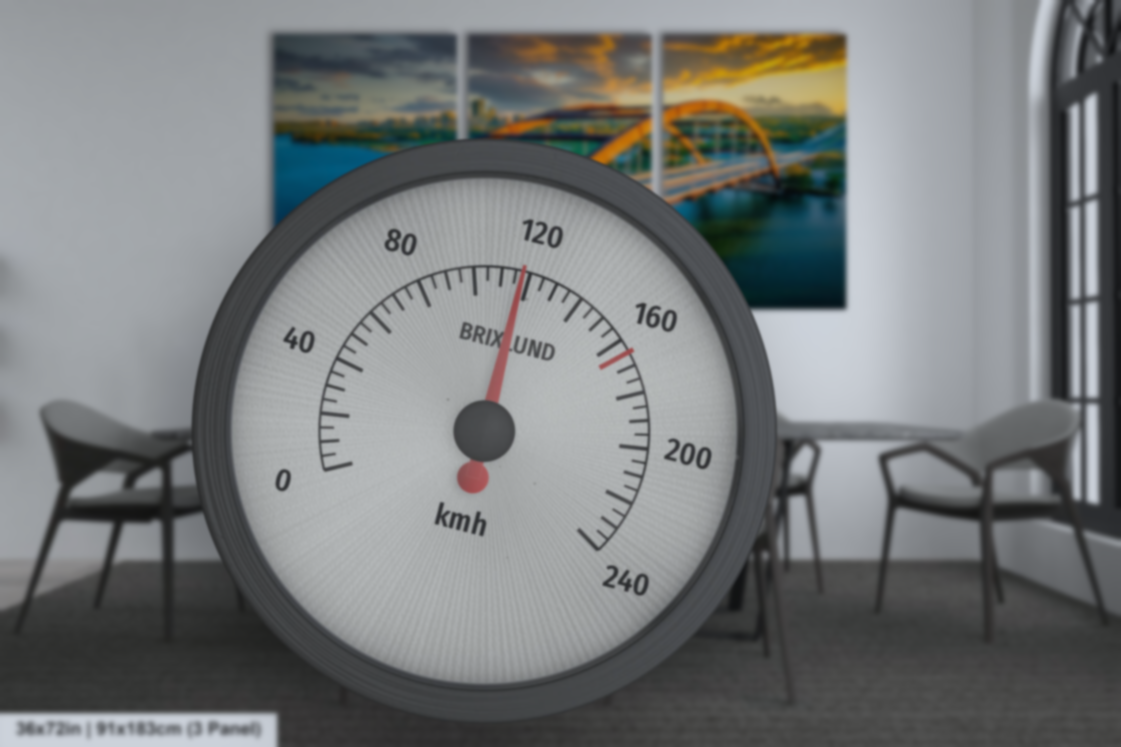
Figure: 117.5km/h
